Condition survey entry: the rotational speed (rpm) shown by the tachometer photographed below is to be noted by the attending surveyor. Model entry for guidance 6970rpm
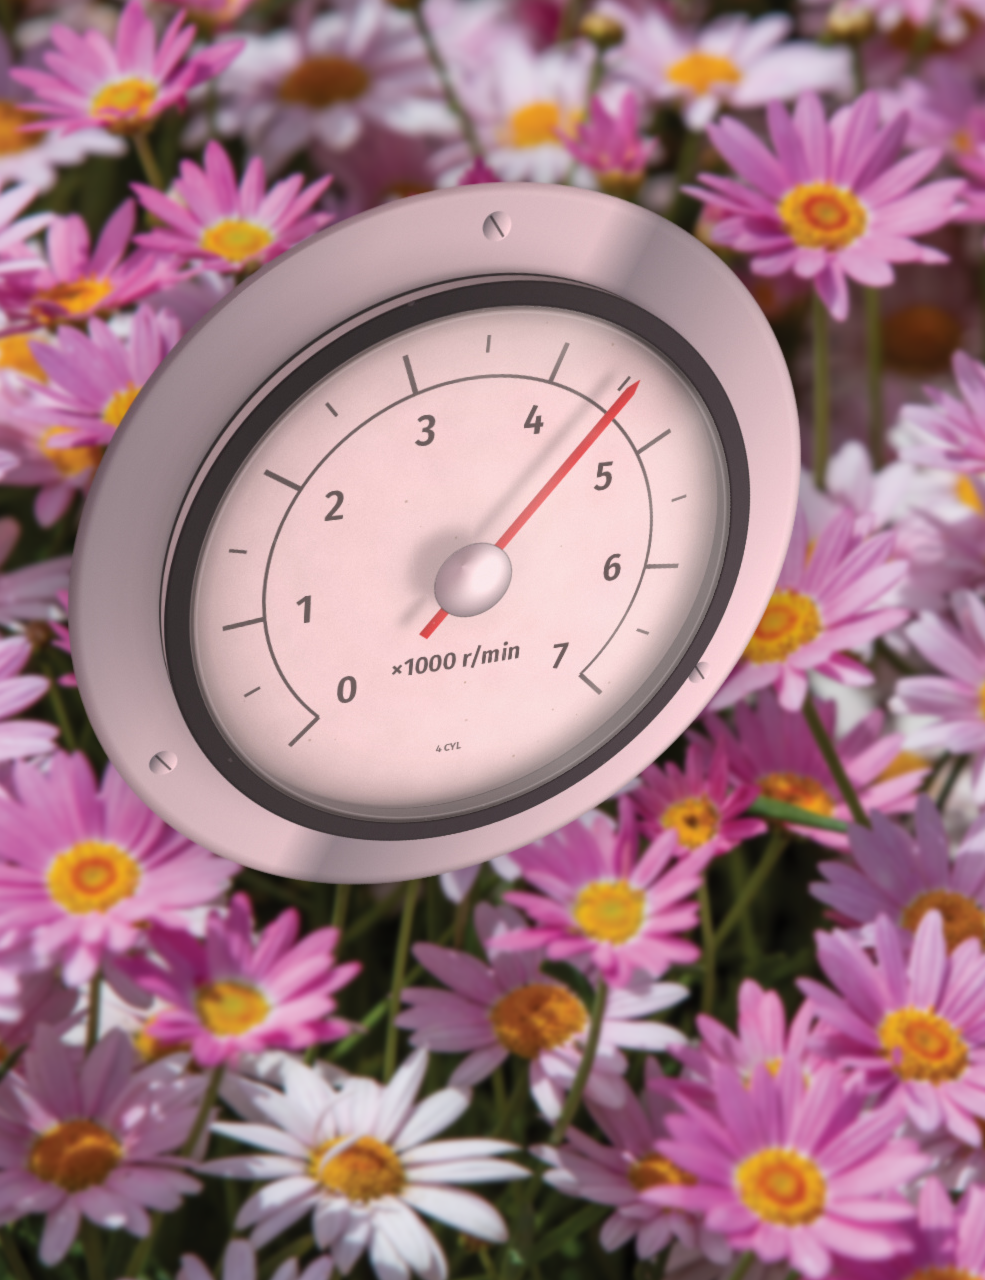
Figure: 4500rpm
